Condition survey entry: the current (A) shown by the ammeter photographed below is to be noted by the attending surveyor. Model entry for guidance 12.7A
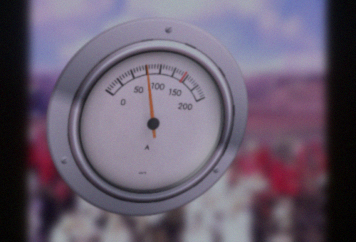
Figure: 75A
